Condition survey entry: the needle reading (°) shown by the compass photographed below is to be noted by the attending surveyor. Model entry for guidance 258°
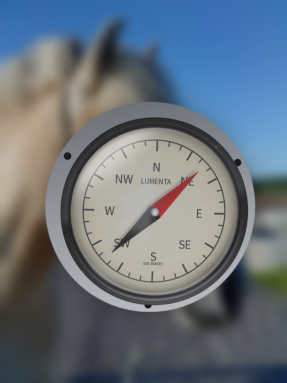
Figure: 45°
